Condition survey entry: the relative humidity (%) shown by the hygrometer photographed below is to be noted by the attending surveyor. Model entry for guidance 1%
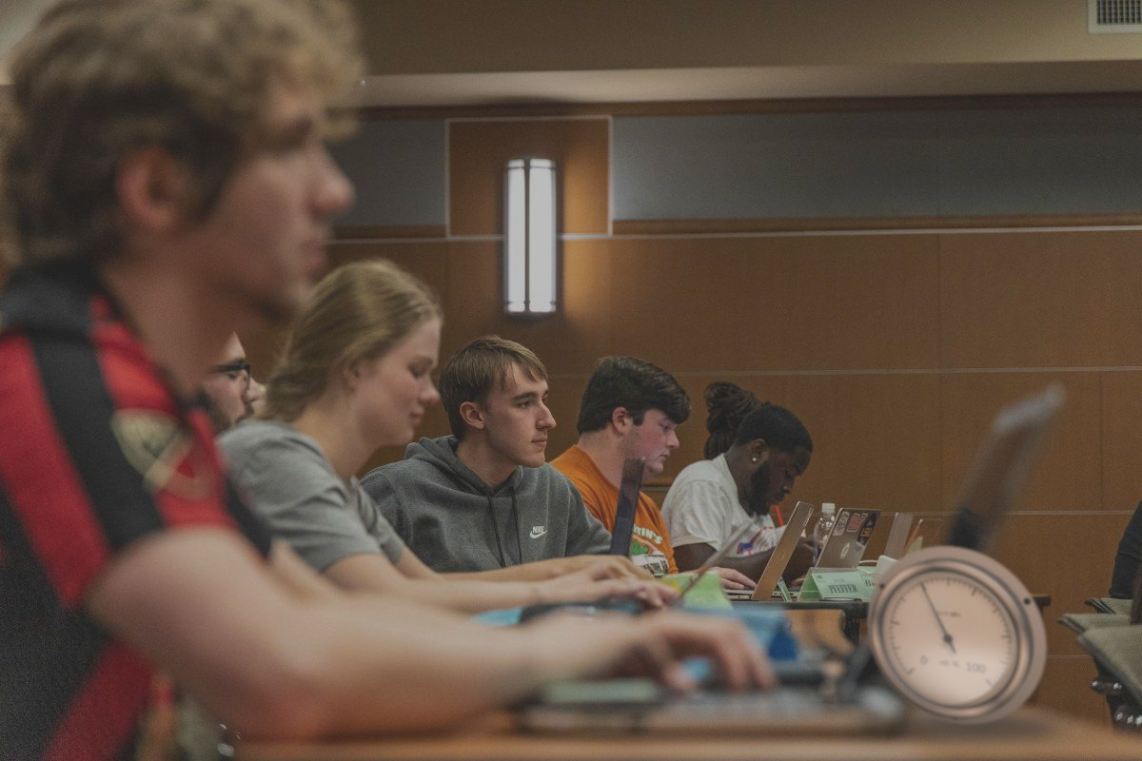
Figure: 40%
